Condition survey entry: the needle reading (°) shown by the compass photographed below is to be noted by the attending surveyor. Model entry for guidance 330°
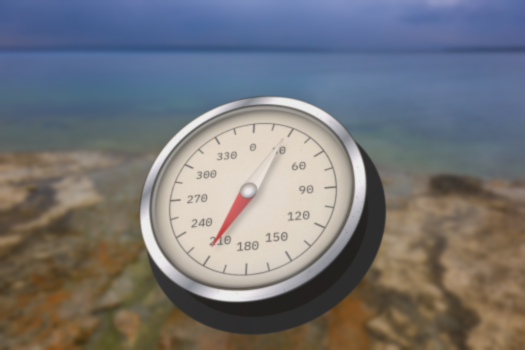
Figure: 210°
